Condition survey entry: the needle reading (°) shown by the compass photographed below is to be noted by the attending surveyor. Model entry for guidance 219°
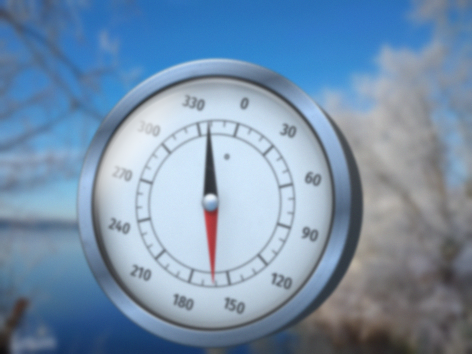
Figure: 160°
